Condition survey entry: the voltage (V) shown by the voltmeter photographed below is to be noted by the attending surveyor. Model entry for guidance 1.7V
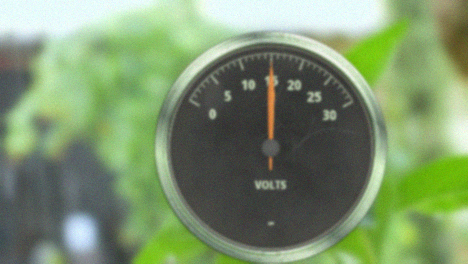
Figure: 15V
